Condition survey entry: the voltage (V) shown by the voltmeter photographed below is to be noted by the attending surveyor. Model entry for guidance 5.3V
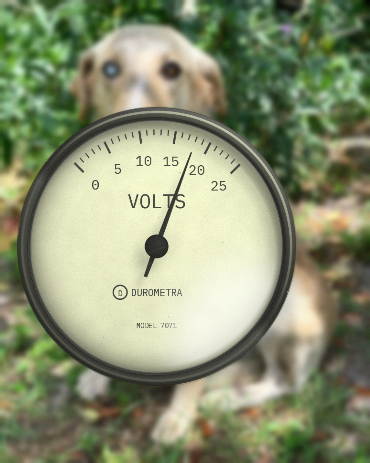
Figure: 18V
